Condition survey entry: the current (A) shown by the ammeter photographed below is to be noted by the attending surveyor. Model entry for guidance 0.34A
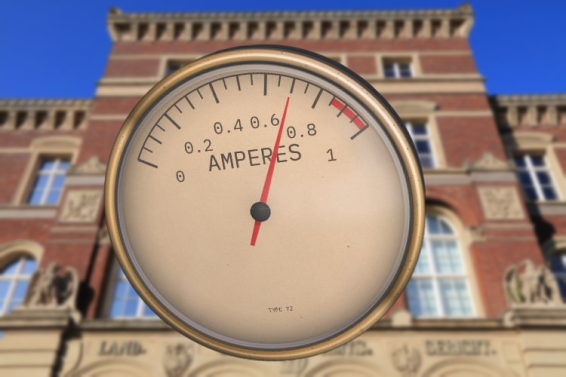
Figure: 0.7A
